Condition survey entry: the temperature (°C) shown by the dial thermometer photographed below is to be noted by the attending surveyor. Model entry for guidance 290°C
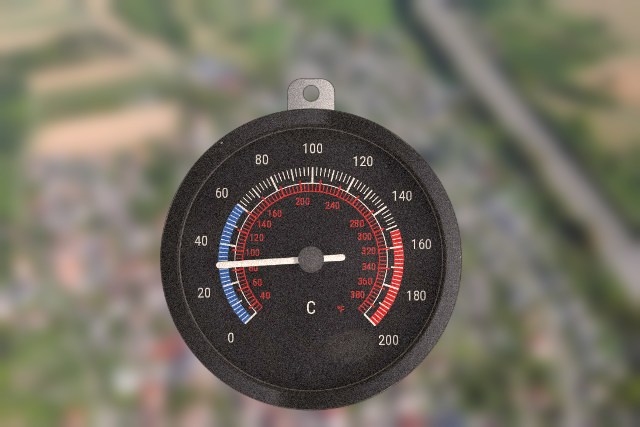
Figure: 30°C
